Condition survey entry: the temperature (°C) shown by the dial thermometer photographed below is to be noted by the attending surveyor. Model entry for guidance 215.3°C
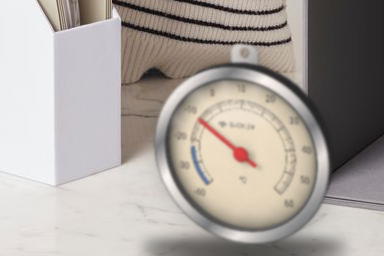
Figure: -10°C
